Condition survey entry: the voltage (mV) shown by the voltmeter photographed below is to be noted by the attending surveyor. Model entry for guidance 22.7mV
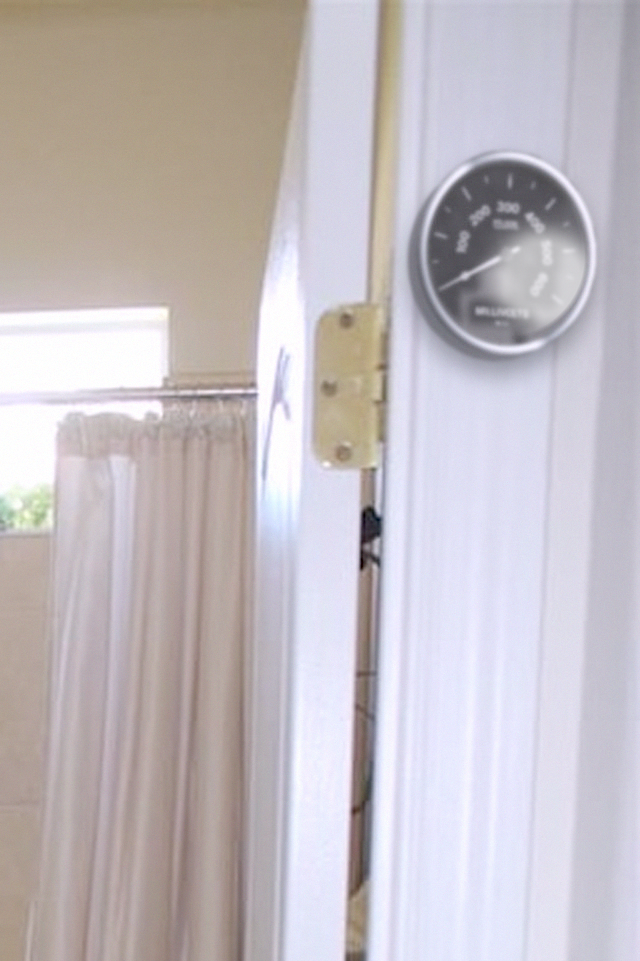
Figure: 0mV
